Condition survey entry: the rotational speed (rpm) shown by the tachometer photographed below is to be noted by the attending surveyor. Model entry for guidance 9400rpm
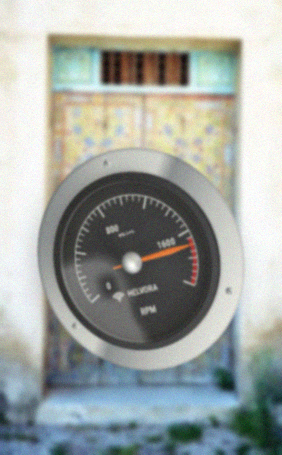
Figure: 1700rpm
